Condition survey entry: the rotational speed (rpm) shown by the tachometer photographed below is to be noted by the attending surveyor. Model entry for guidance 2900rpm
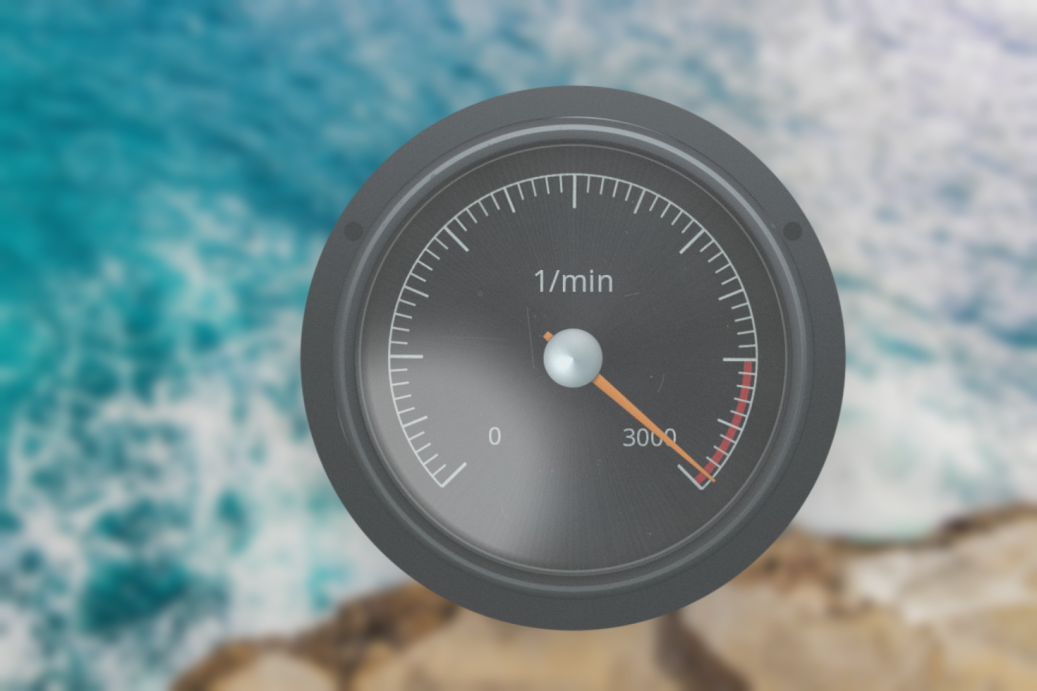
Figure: 2950rpm
